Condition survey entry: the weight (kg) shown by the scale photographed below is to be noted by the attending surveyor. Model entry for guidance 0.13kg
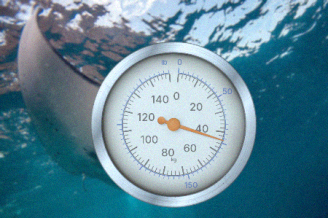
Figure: 44kg
